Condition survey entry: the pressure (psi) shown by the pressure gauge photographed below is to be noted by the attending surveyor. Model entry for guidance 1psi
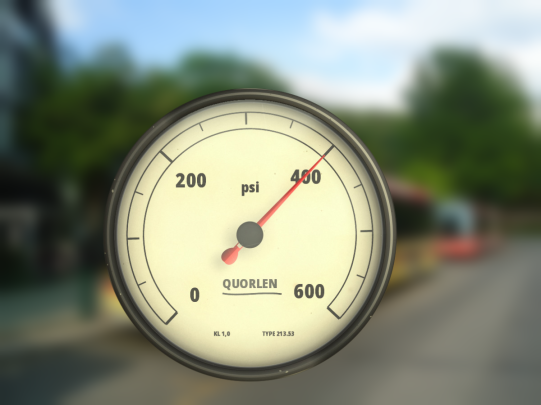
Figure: 400psi
